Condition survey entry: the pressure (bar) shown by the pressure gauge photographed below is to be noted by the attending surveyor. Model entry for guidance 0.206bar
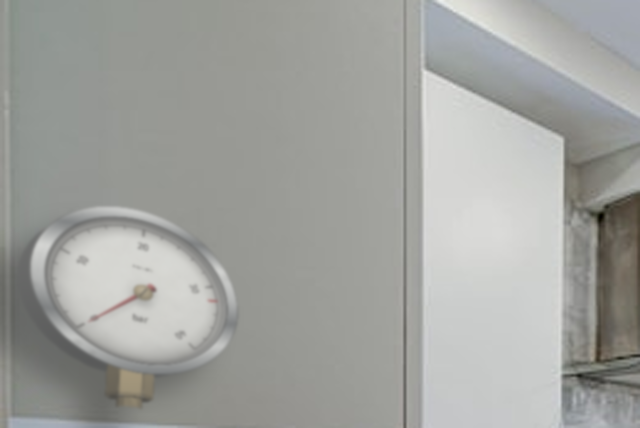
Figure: 0bar
